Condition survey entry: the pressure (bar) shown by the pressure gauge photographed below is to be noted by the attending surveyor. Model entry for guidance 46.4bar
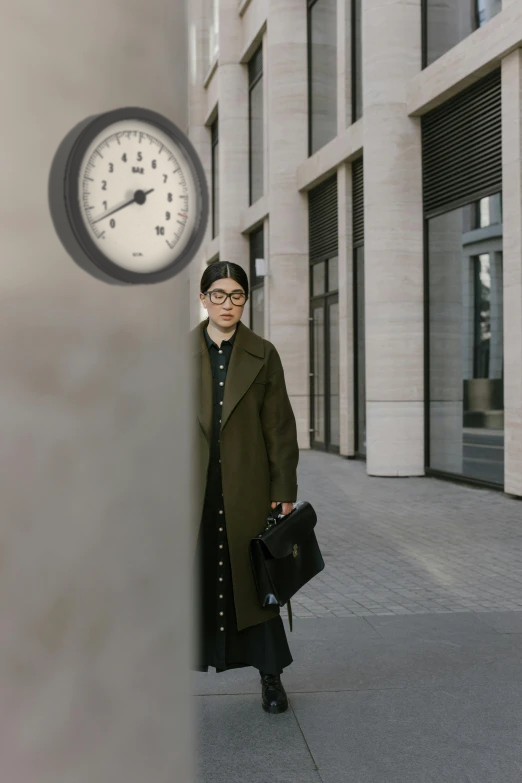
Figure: 0.5bar
